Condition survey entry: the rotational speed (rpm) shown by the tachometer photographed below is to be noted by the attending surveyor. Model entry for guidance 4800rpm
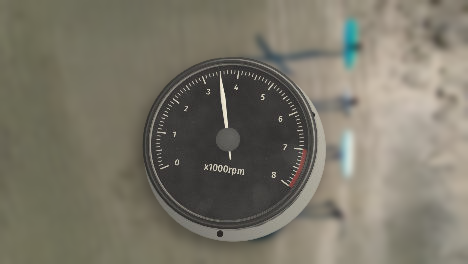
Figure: 3500rpm
